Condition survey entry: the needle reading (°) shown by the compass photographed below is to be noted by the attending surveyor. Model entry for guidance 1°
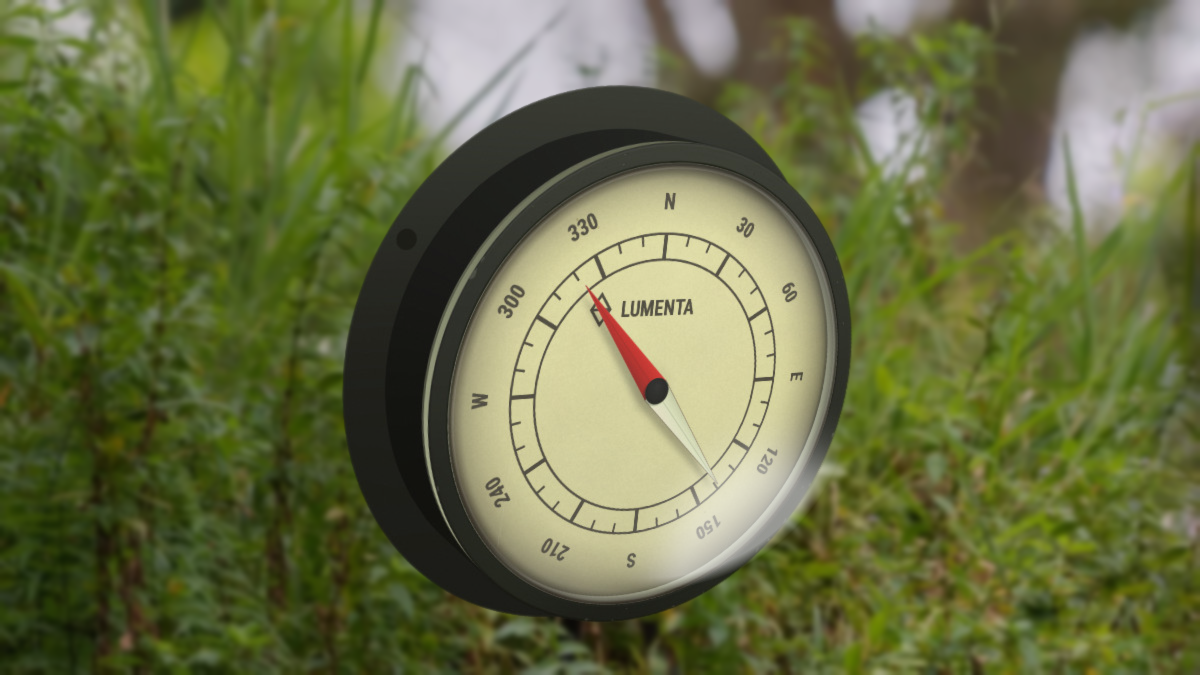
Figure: 320°
